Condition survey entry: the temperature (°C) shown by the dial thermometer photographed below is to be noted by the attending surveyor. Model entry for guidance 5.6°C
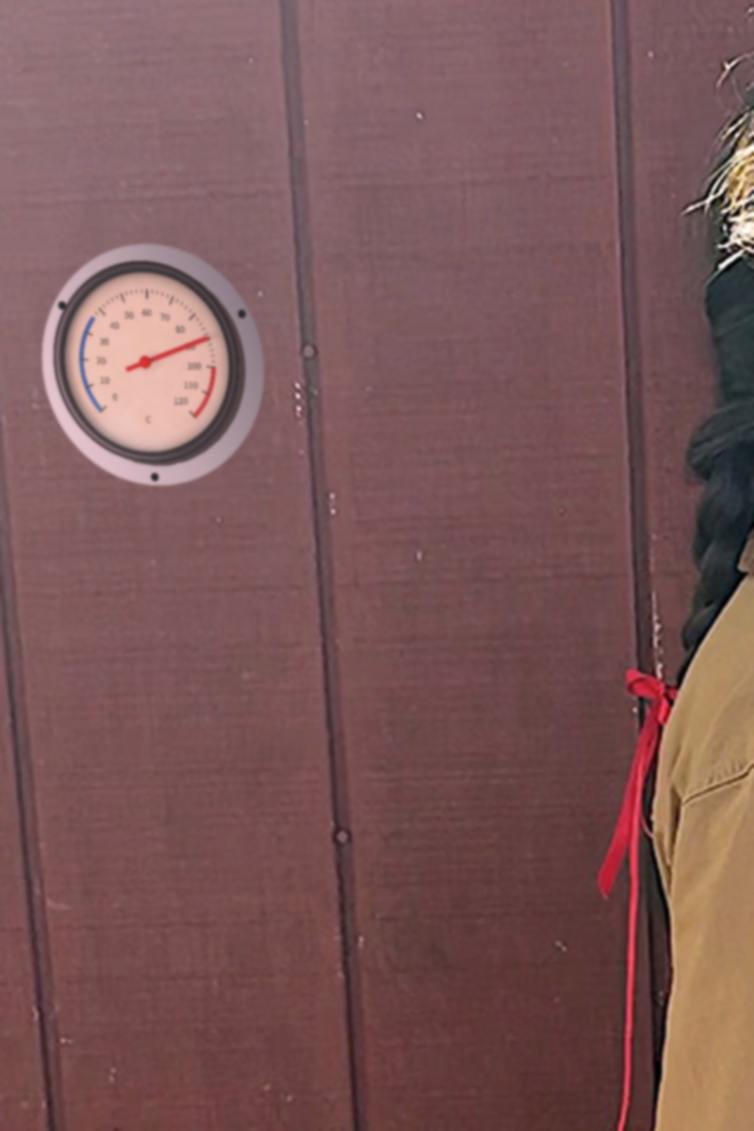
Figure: 90°C
